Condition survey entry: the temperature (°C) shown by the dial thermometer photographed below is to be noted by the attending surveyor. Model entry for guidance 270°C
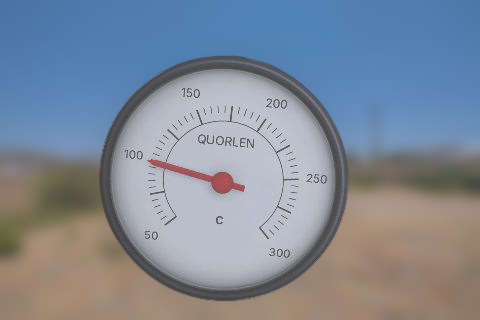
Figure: 100°C
